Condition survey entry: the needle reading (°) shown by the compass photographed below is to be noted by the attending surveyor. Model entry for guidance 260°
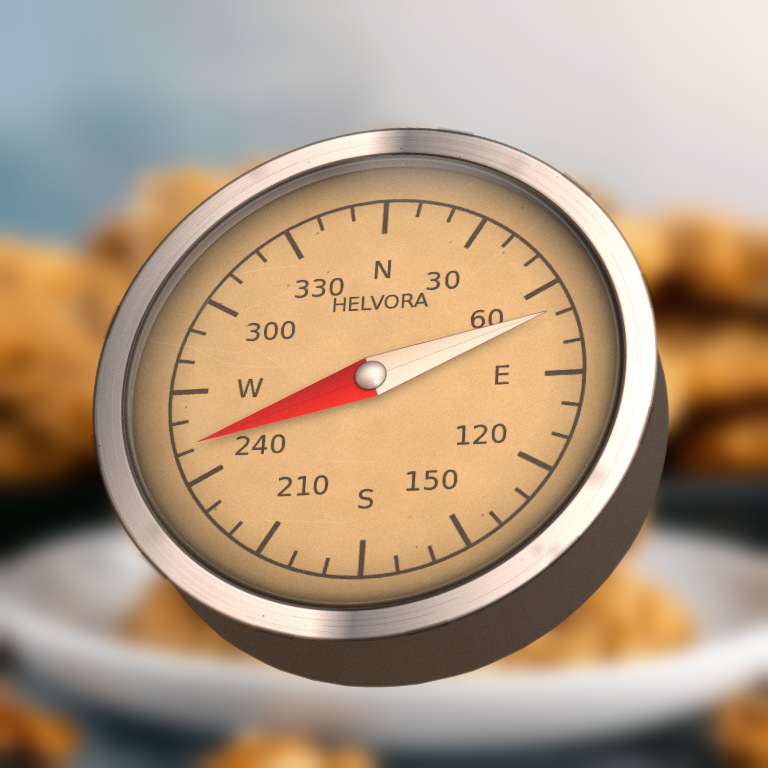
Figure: 250°
